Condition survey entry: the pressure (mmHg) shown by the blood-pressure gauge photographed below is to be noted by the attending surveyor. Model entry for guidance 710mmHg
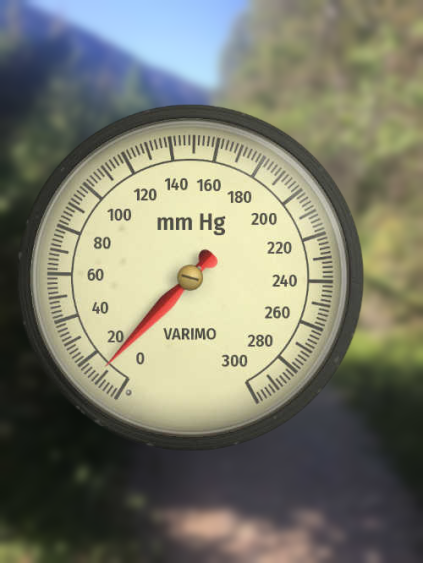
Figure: 12mmHg
